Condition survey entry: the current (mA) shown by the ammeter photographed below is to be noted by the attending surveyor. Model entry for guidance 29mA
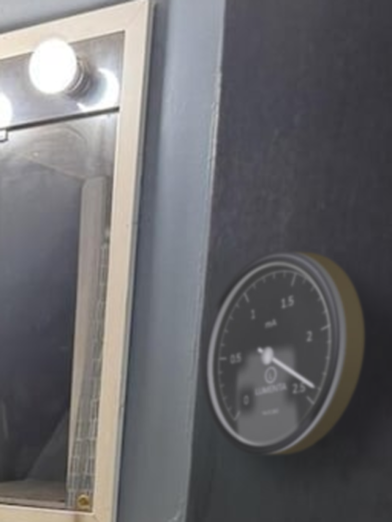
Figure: 2.4mA
